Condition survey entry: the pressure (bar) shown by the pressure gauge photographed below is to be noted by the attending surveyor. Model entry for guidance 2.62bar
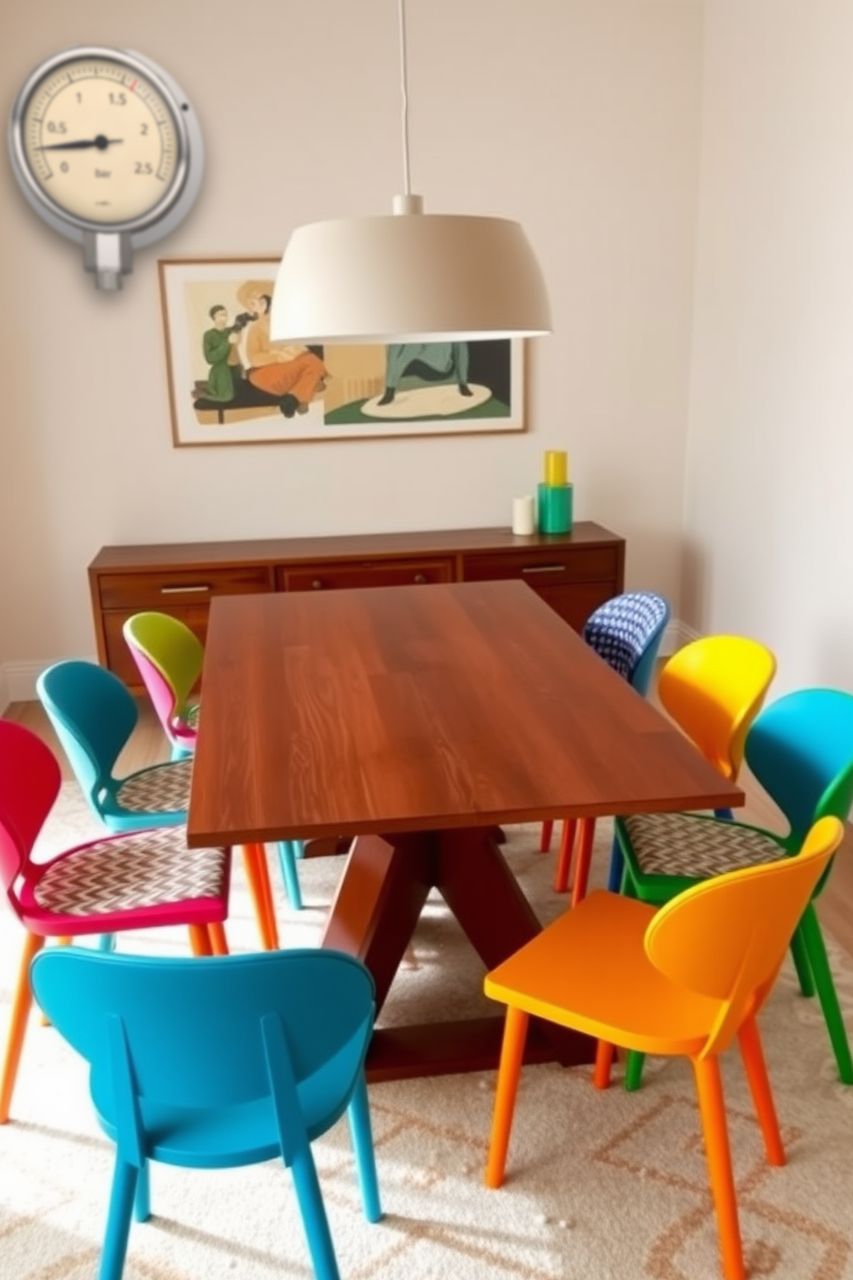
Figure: 0.25bar
